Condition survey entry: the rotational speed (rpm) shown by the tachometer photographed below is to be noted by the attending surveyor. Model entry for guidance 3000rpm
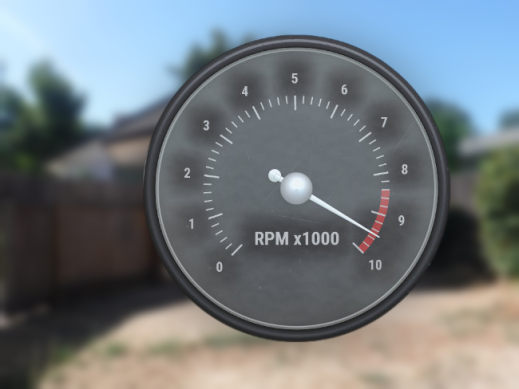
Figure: 9500rpm
